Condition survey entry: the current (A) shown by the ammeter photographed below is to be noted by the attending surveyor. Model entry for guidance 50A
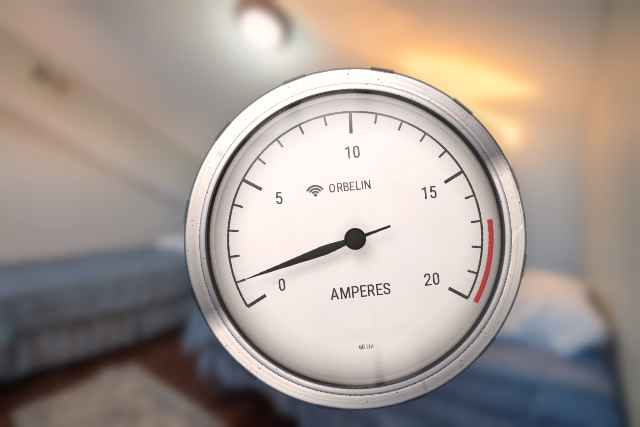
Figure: 1A
